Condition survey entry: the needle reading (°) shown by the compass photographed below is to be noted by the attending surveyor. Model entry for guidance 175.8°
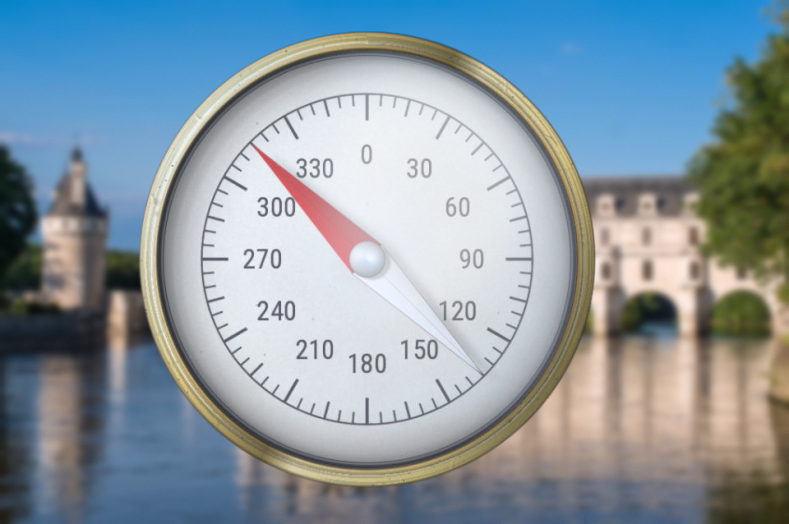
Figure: 315°
